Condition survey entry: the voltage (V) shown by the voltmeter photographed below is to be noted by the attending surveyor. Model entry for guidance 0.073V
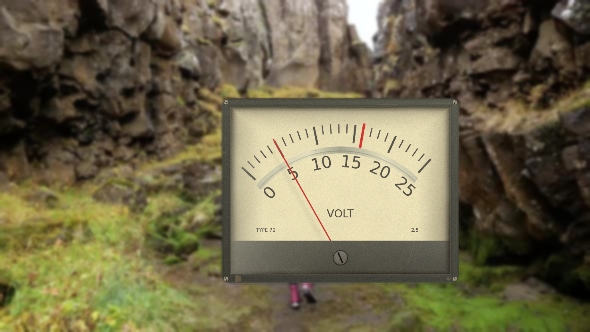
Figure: 5V
